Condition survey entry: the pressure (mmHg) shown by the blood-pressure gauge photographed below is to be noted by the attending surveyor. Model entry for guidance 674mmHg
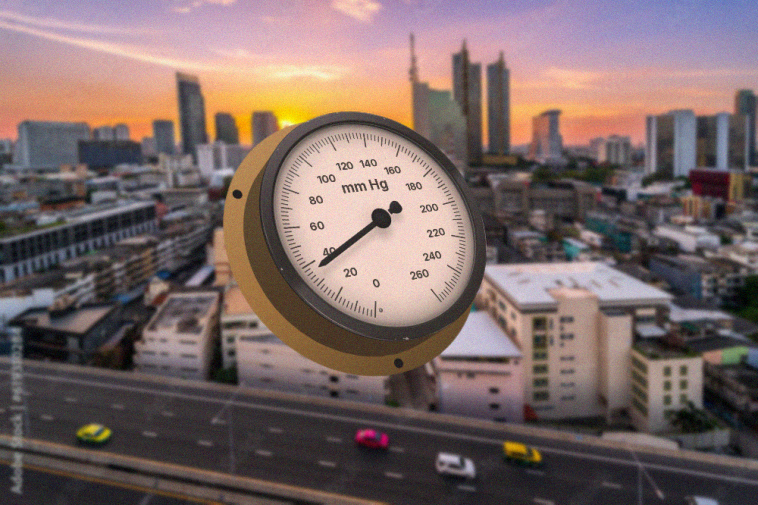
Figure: 36mmHg
